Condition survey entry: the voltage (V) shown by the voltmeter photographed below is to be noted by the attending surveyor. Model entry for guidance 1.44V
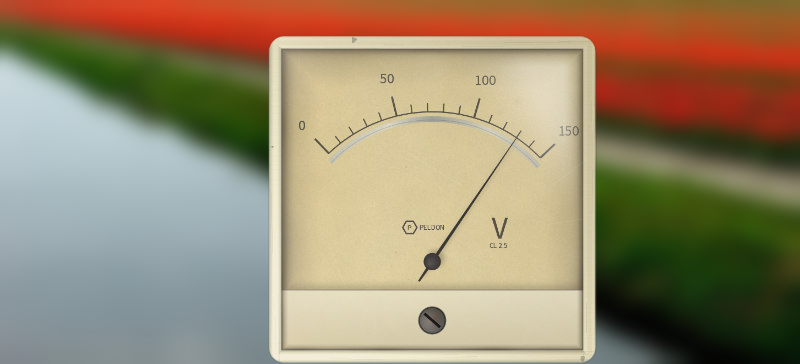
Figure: 130V
